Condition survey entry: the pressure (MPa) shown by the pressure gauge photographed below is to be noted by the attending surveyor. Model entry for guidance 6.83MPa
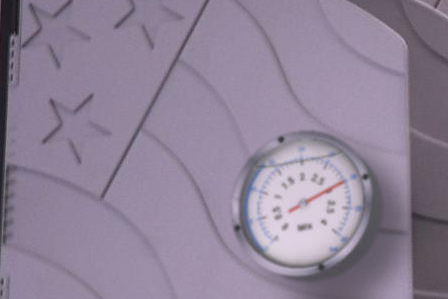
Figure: 3MPa
